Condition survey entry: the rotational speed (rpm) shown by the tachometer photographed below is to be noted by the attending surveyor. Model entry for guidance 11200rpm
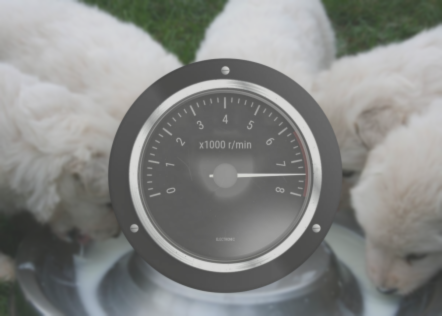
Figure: 7400rpm
